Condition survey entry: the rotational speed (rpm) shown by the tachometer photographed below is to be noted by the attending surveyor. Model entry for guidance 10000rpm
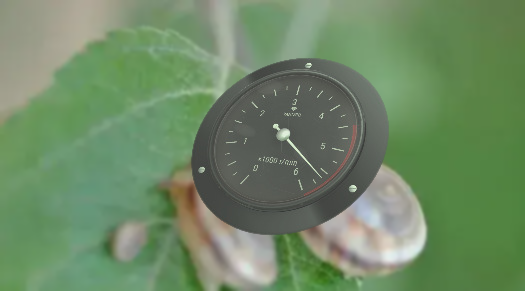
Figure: 5625rpm
